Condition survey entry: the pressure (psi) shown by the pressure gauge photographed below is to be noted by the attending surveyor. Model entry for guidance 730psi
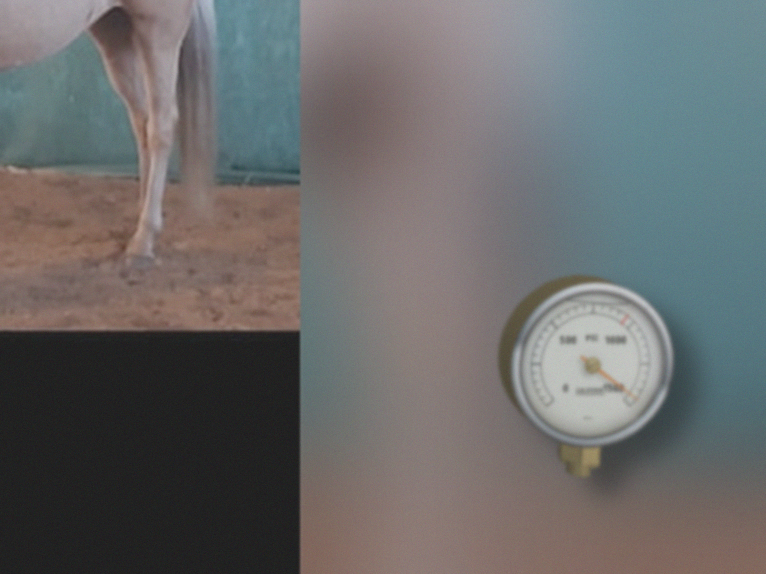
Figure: 1450psi
